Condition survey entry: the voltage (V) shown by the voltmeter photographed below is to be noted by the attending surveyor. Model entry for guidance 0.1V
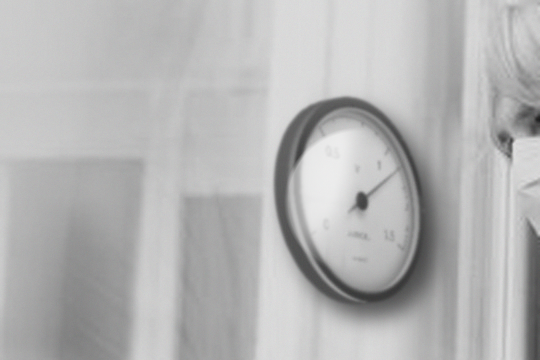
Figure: 1.1V
